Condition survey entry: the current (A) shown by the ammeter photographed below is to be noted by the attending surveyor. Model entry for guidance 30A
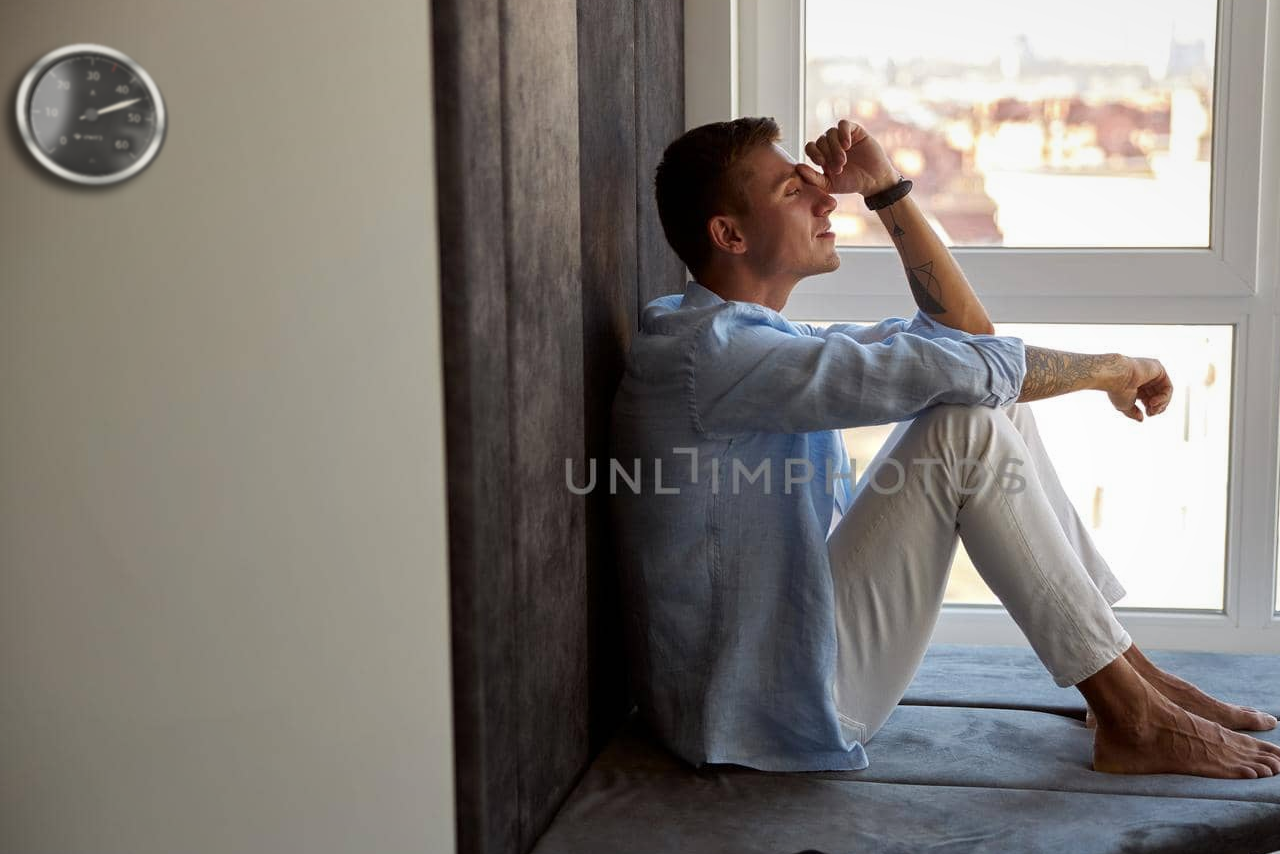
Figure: 45A
